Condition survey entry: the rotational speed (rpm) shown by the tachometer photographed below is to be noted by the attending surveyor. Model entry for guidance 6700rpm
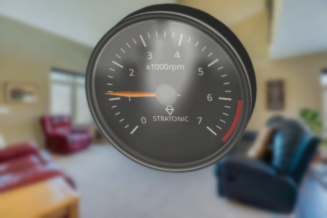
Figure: 1200rpm
